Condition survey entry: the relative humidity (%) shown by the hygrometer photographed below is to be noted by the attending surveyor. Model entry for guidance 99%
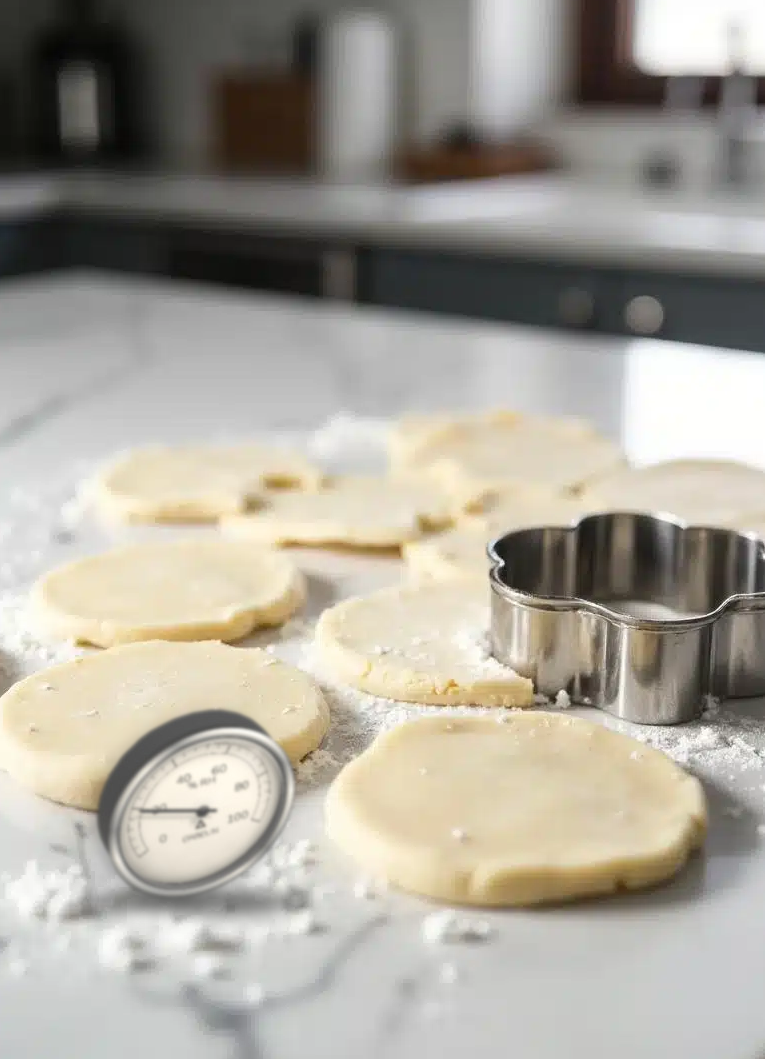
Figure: 20%
